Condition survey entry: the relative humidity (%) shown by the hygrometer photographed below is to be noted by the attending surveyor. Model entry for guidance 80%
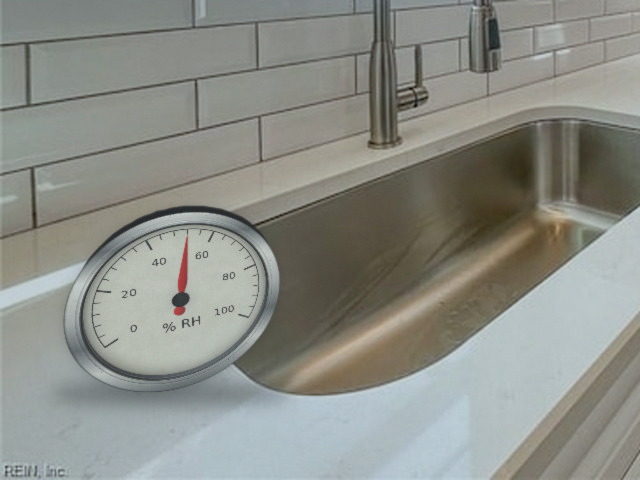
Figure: 52%
